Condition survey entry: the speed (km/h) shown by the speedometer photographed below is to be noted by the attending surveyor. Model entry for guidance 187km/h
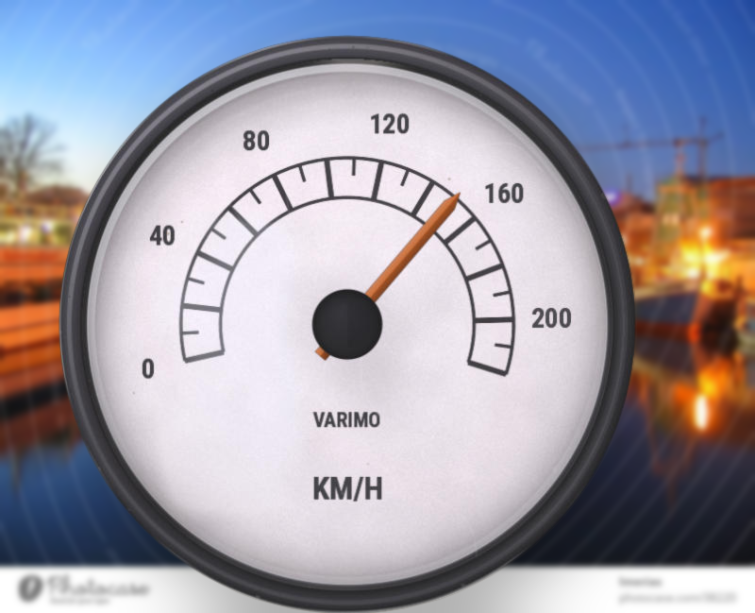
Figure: 150km/h
